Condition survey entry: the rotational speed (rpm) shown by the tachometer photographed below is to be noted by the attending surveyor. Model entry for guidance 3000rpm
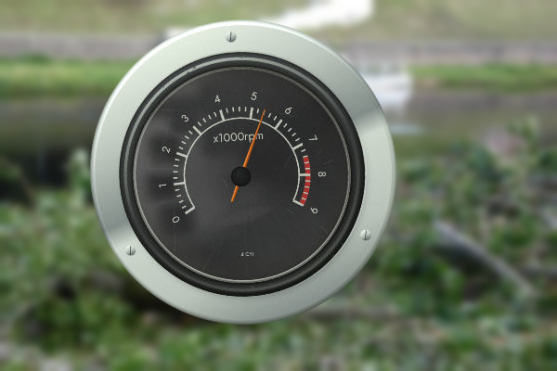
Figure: 5400rpm
